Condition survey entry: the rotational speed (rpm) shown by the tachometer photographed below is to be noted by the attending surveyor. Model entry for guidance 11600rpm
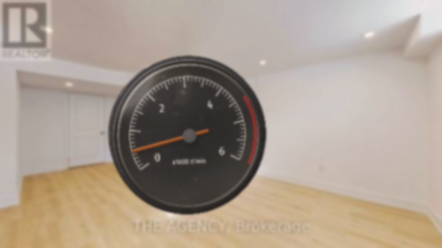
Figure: 500rpm
